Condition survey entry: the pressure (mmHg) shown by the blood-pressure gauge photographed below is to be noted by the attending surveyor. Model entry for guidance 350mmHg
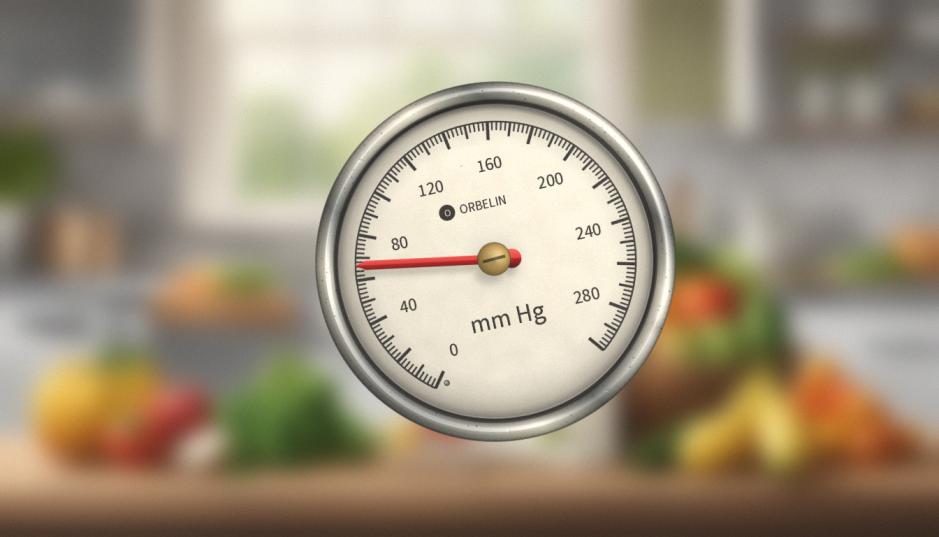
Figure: 66mmHg
